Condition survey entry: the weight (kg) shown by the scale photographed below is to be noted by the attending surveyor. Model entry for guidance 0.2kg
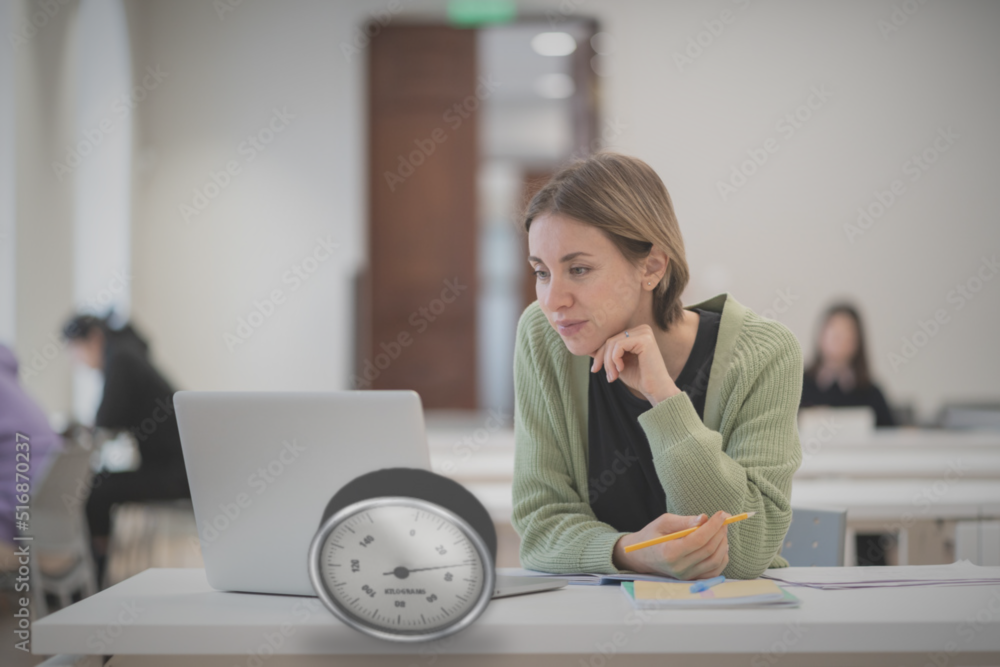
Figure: 30kg
